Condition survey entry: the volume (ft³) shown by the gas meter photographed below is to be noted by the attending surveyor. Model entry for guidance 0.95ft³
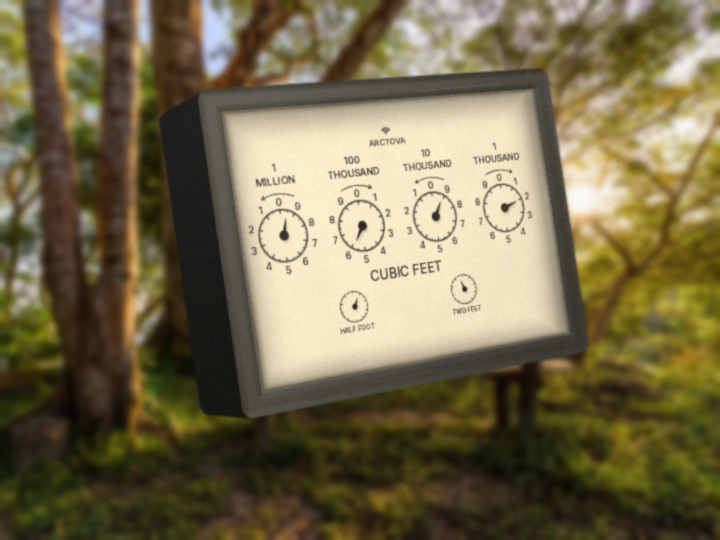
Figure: 959200ft³
